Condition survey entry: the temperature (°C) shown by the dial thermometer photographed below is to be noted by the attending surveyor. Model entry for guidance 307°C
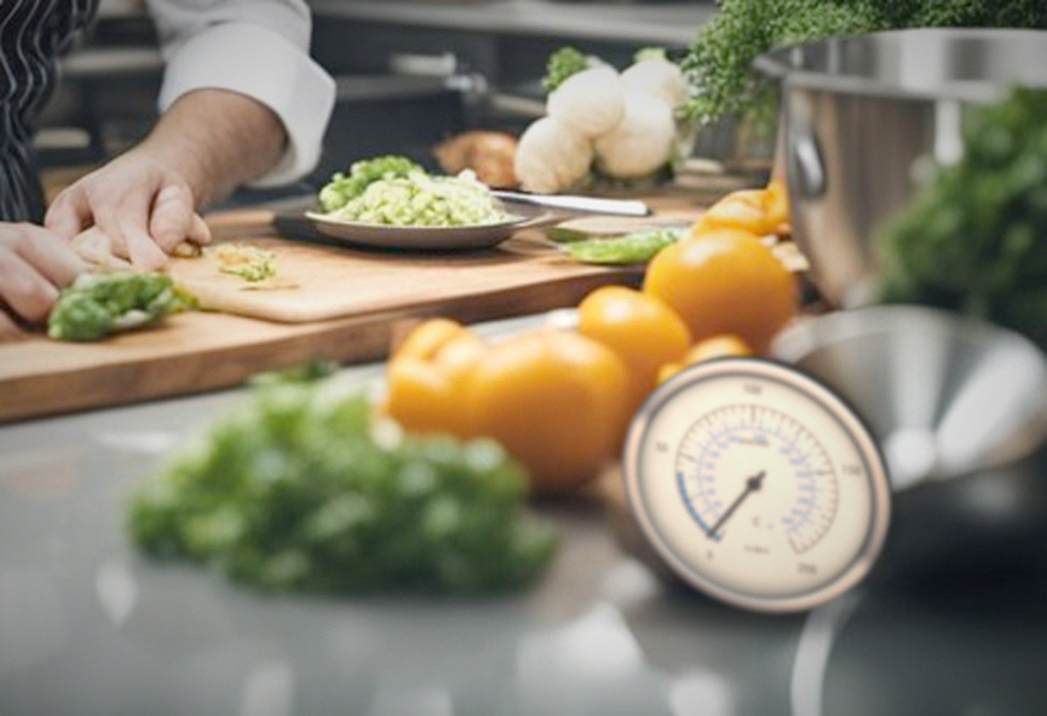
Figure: 5°C
